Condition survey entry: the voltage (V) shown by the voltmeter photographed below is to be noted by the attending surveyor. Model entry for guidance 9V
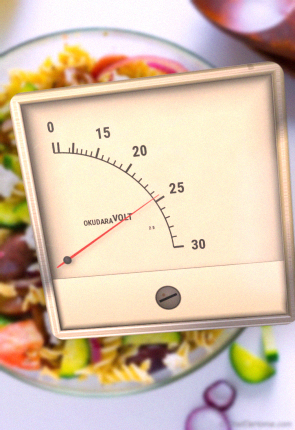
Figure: 24.5V
